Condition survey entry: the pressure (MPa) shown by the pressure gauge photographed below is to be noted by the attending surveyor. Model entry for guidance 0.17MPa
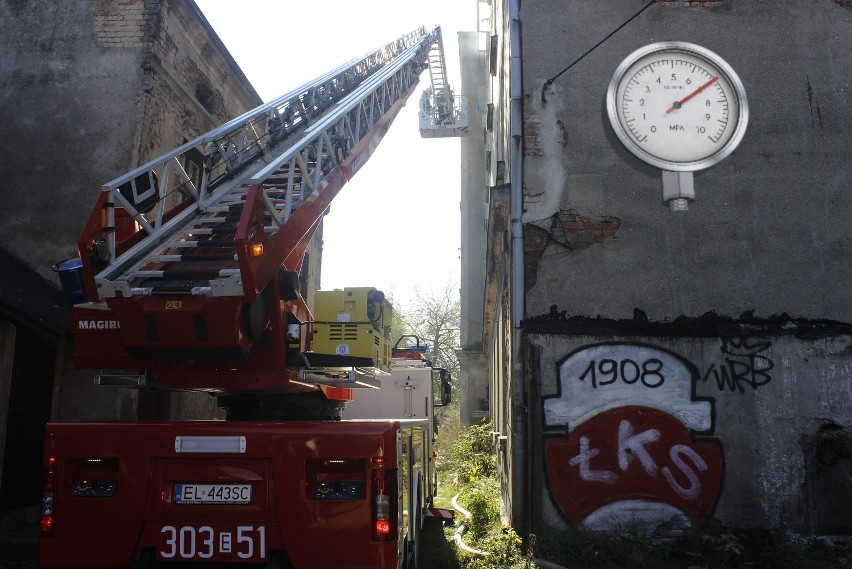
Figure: 7MPa
